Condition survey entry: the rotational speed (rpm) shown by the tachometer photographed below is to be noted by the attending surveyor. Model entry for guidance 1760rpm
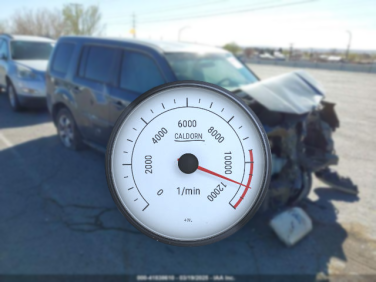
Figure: 11000rpm
